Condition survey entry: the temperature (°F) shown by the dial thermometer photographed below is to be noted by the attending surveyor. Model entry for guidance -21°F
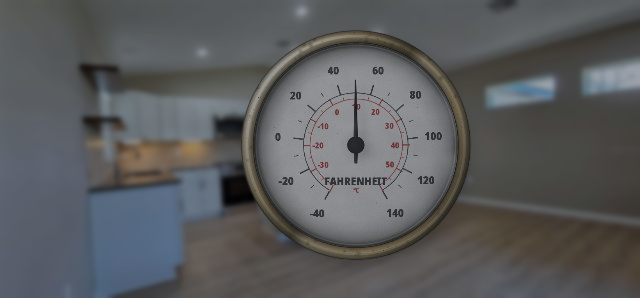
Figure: 50°F
